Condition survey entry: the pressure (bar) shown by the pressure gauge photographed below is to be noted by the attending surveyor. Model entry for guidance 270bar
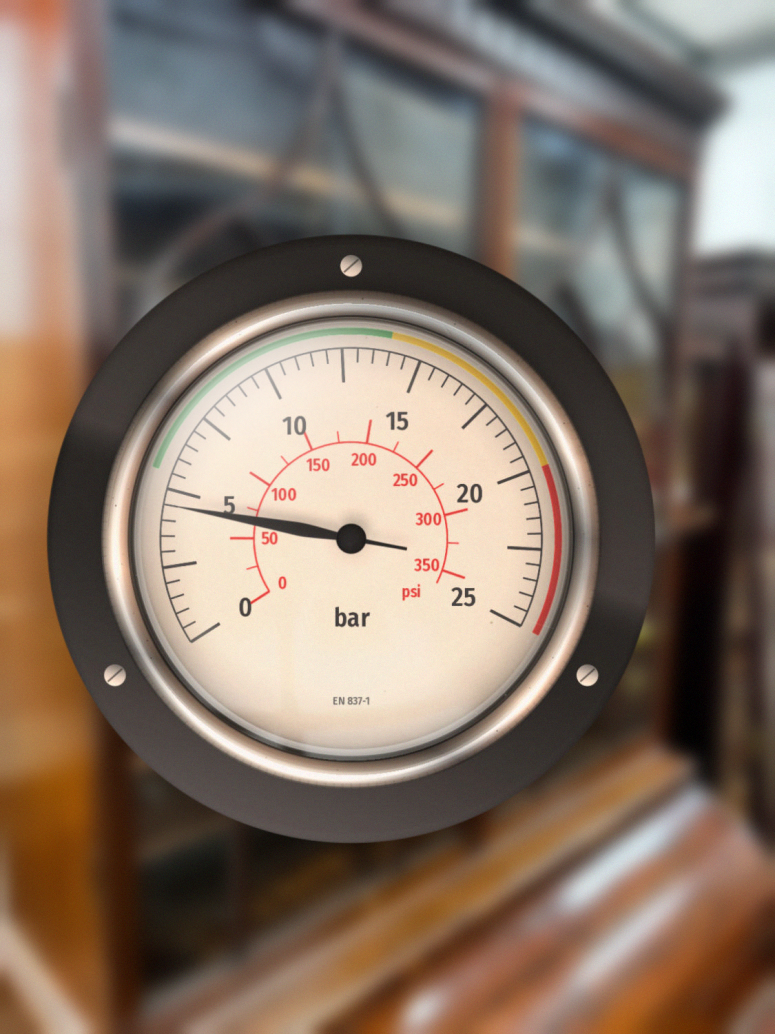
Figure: 4.5bar
